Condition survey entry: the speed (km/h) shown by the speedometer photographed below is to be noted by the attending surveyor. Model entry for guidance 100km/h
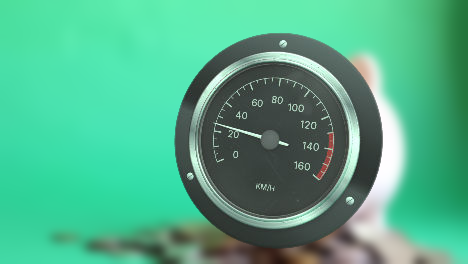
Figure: 25km/h
